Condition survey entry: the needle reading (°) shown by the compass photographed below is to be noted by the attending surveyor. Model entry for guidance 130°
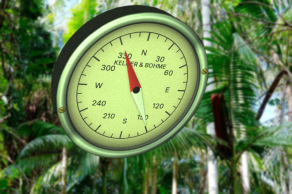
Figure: 330°
